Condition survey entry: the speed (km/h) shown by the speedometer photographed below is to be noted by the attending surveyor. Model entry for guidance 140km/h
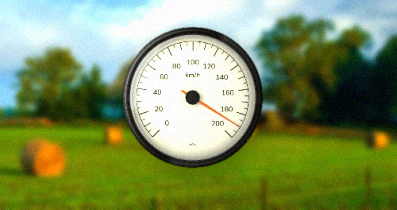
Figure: 190km/h
